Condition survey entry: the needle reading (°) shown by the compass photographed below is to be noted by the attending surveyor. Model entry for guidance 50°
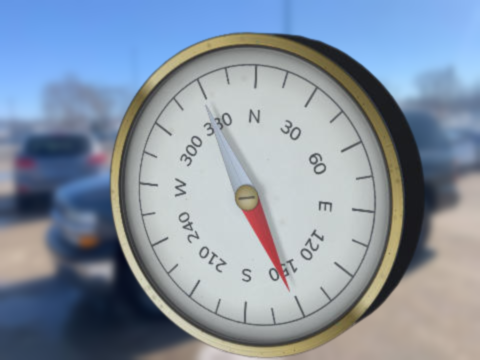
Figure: 150°
